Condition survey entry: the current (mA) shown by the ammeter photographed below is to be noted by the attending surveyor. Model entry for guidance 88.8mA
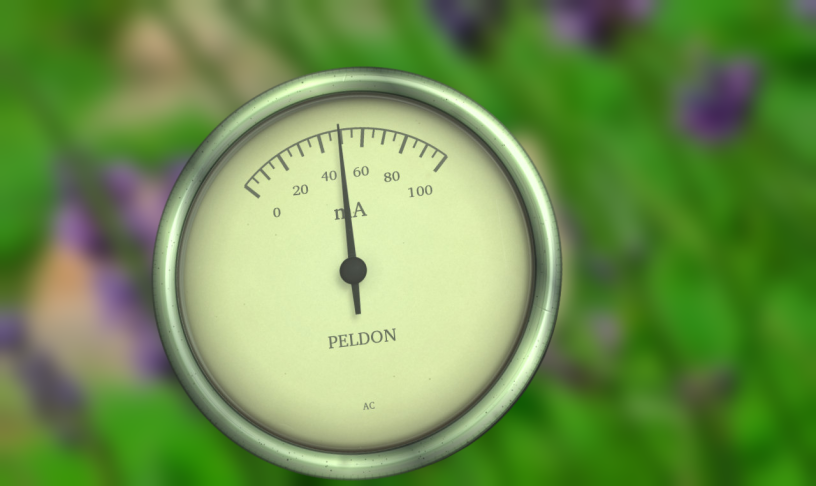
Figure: 50mA
